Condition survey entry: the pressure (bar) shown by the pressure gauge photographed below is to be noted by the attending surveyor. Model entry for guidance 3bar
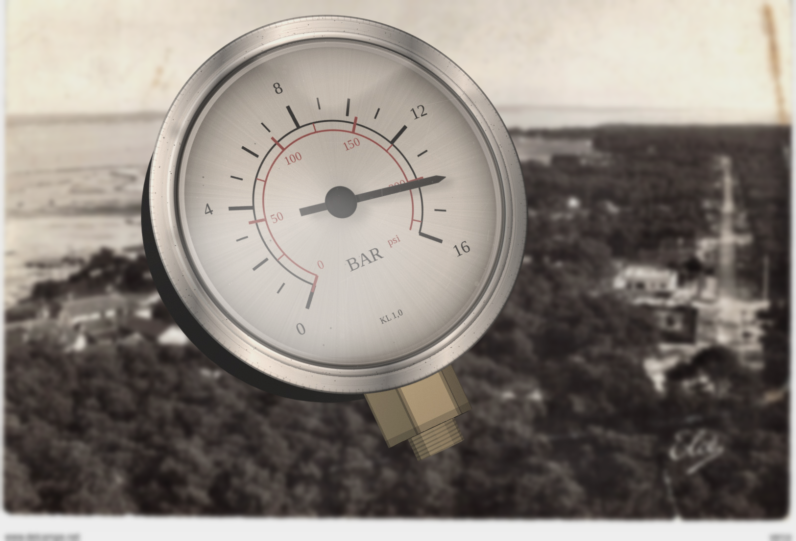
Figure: 14bar
